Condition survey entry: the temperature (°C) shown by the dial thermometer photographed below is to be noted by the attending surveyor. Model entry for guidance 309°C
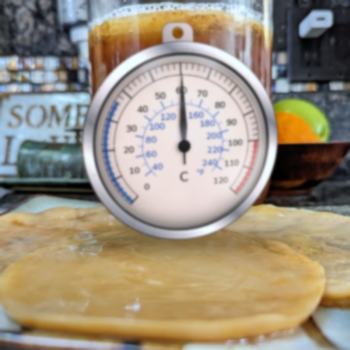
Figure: 60°C
